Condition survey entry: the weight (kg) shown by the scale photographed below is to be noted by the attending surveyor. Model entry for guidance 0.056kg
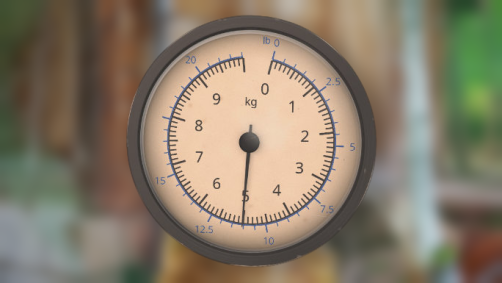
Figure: 5kg
